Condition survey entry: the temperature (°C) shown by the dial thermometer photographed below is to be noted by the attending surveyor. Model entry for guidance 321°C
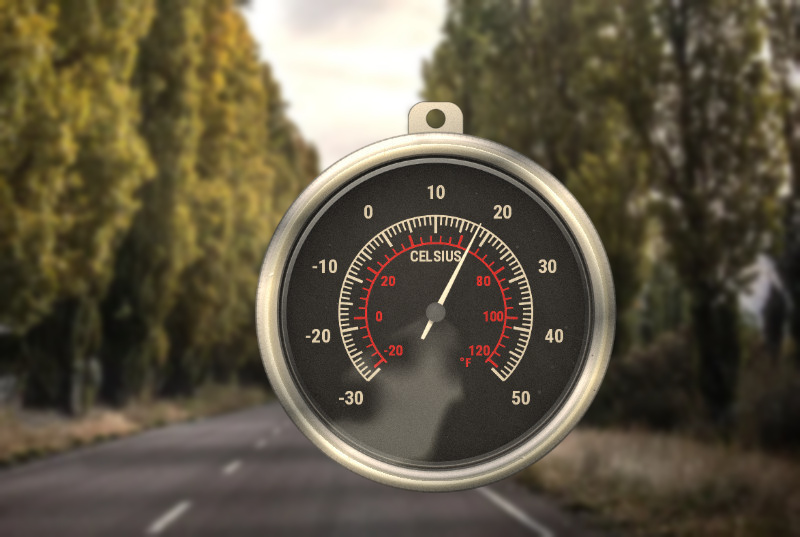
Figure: 18°C
